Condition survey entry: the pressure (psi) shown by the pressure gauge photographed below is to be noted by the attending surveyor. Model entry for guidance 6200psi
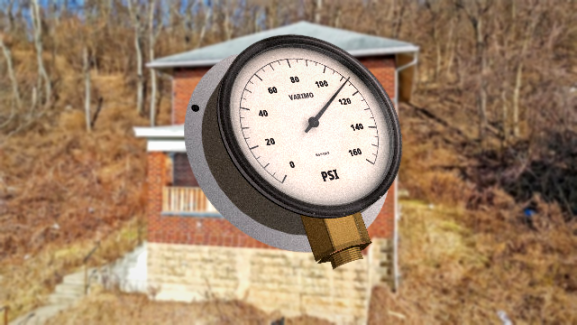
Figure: 112.5psi
